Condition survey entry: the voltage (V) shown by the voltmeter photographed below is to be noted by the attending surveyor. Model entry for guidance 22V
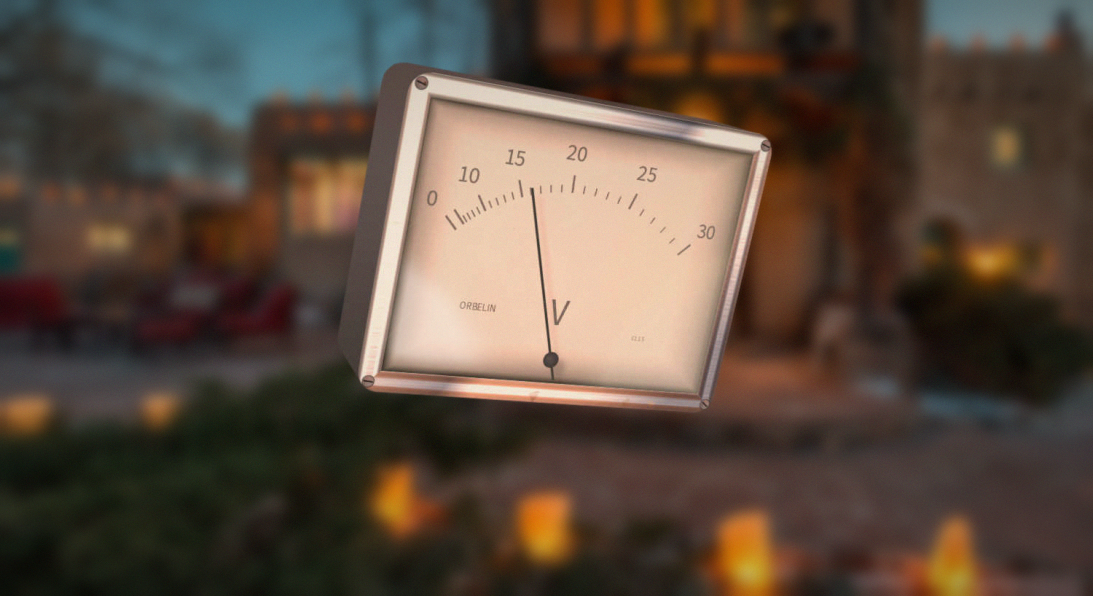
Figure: 16V
